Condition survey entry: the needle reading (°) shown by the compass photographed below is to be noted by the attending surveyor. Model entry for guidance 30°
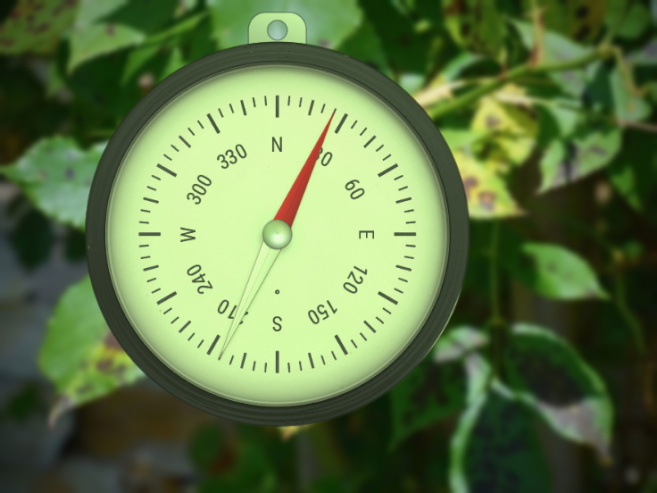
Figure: 25°
